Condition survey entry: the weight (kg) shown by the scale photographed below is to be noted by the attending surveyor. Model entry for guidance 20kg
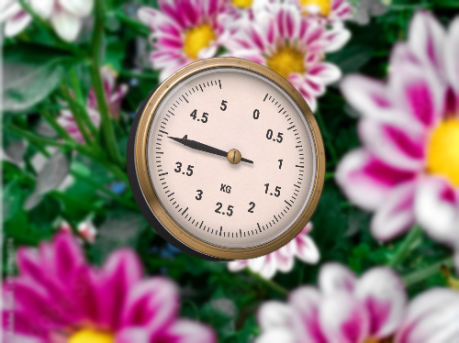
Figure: 3.95kg
